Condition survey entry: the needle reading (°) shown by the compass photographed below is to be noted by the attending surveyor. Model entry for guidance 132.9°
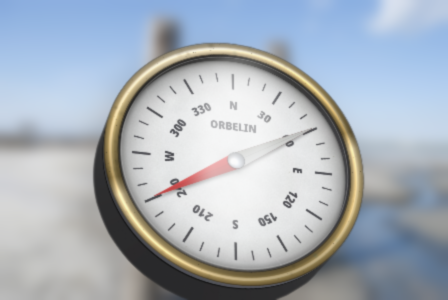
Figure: 240°
